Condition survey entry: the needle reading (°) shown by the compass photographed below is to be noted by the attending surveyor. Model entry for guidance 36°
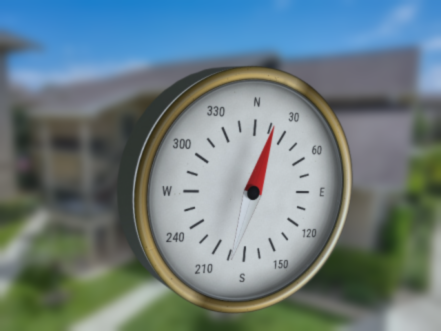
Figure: 15°
